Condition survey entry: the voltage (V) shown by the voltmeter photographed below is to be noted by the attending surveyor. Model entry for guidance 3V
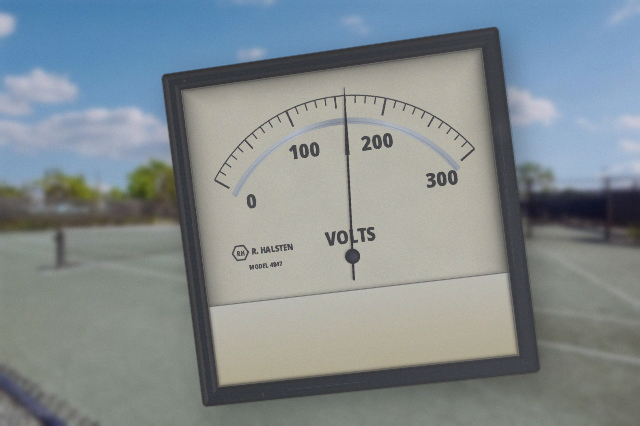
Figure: 160V
